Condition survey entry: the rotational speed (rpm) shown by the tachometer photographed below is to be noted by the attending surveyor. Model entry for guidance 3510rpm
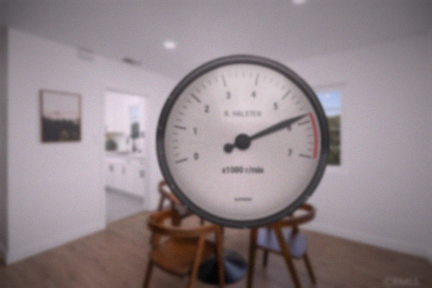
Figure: 5800rpm
